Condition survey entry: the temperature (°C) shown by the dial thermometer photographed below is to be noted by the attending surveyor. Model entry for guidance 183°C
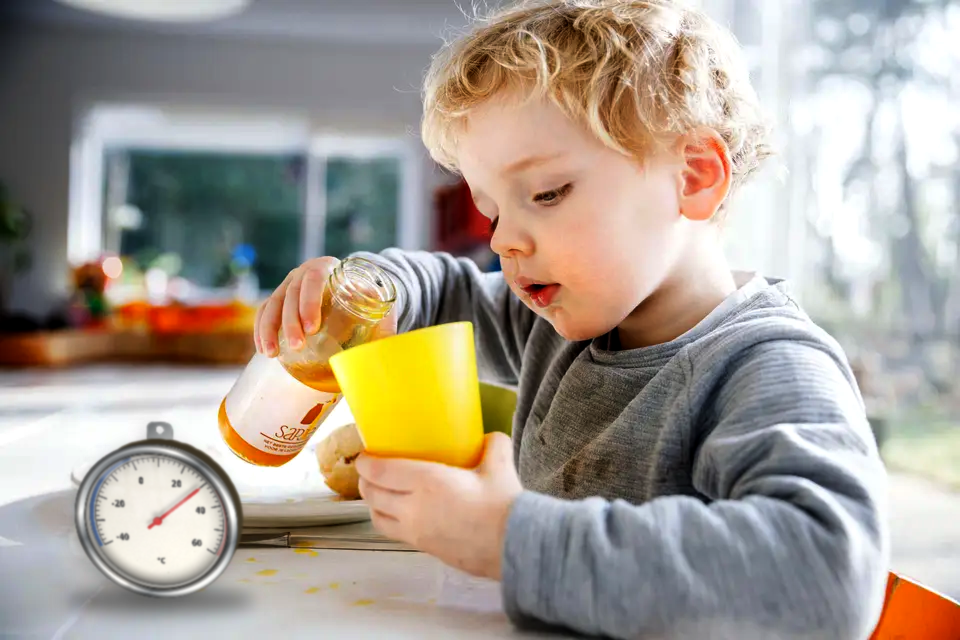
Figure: 30°C
